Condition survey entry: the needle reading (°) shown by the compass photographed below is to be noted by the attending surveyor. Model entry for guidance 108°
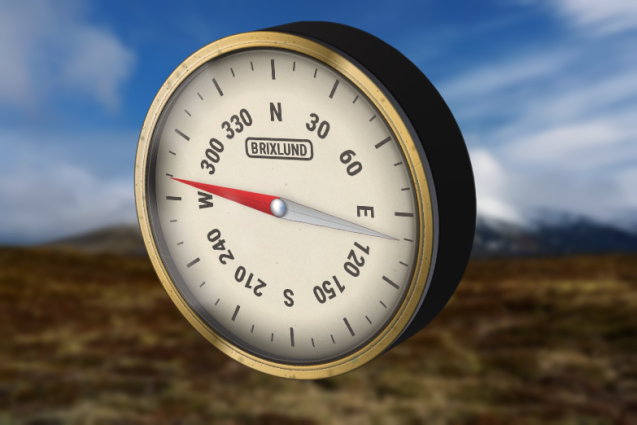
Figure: 280°
